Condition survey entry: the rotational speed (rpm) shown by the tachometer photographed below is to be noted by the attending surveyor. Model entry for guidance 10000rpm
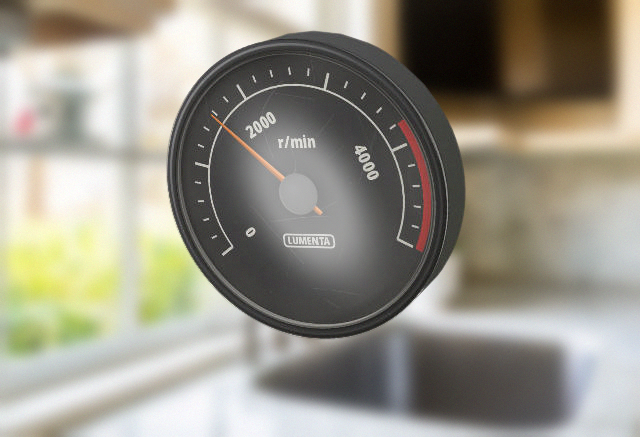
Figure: 1600rpm
